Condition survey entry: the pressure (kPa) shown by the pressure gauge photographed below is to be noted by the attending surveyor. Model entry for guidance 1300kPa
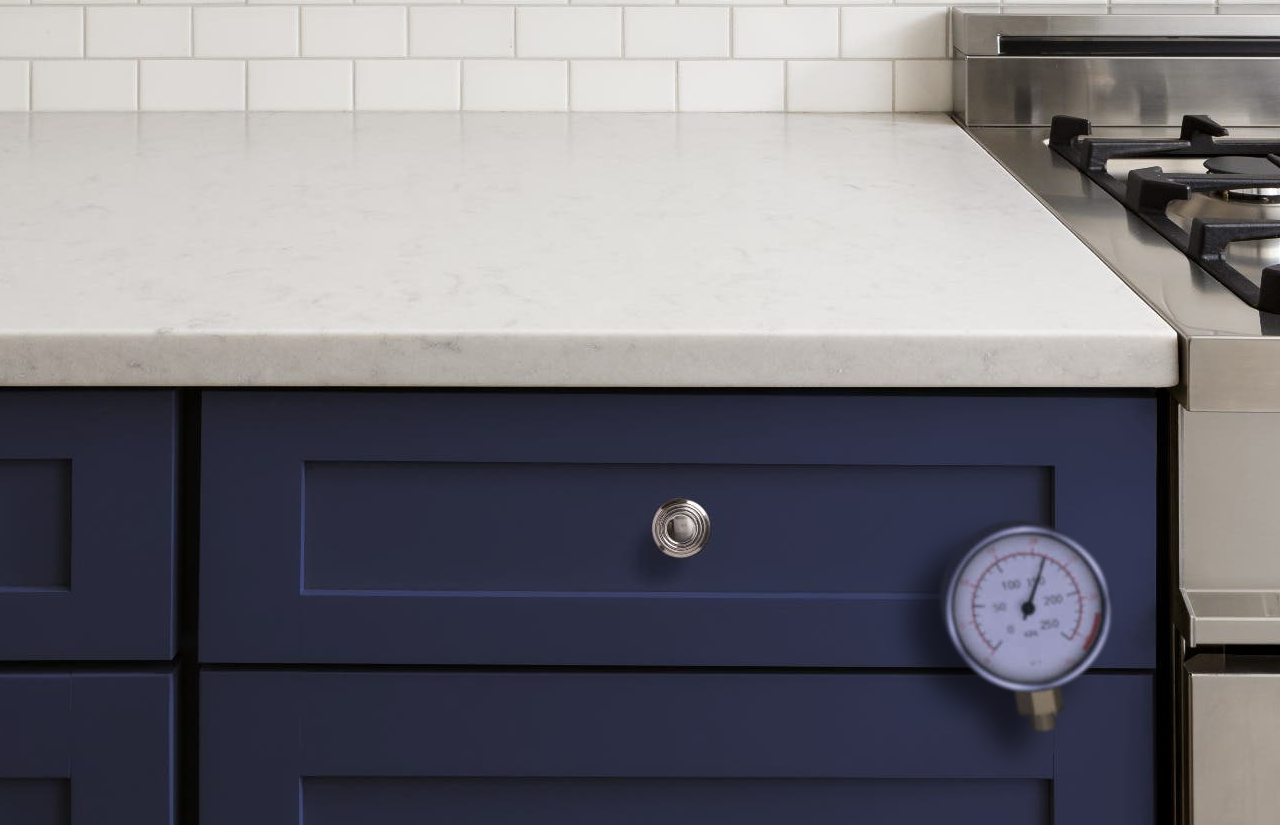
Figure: 150kPa
